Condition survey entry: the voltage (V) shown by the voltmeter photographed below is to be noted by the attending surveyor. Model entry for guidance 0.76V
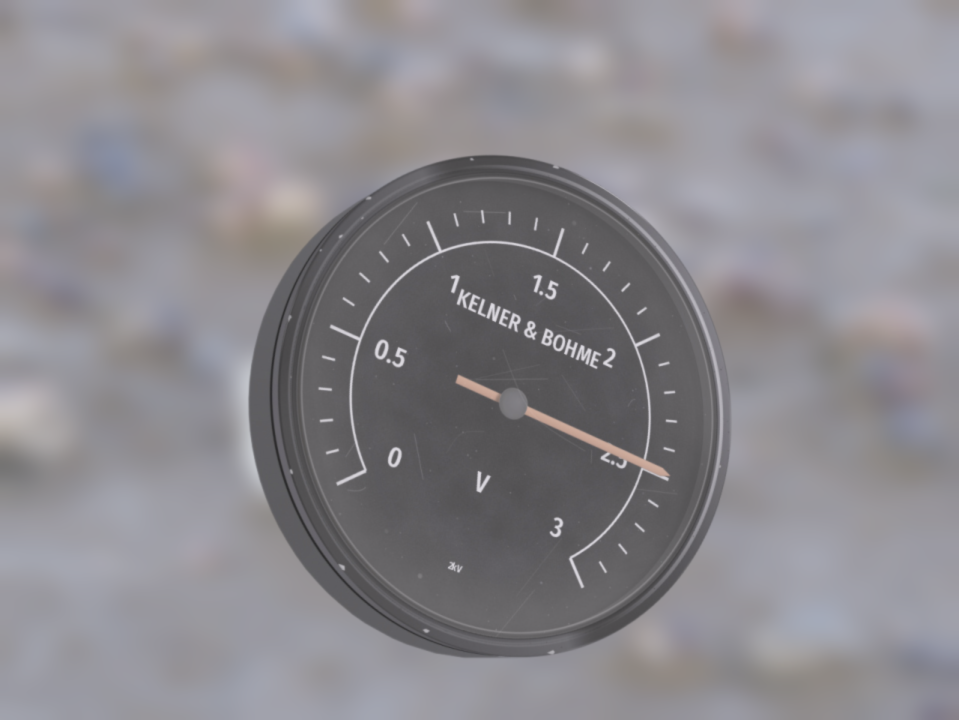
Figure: 2.5V
